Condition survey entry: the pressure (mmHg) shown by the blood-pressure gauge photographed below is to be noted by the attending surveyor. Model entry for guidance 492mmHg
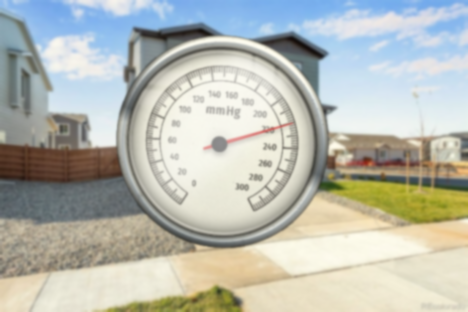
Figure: 220mmHg
